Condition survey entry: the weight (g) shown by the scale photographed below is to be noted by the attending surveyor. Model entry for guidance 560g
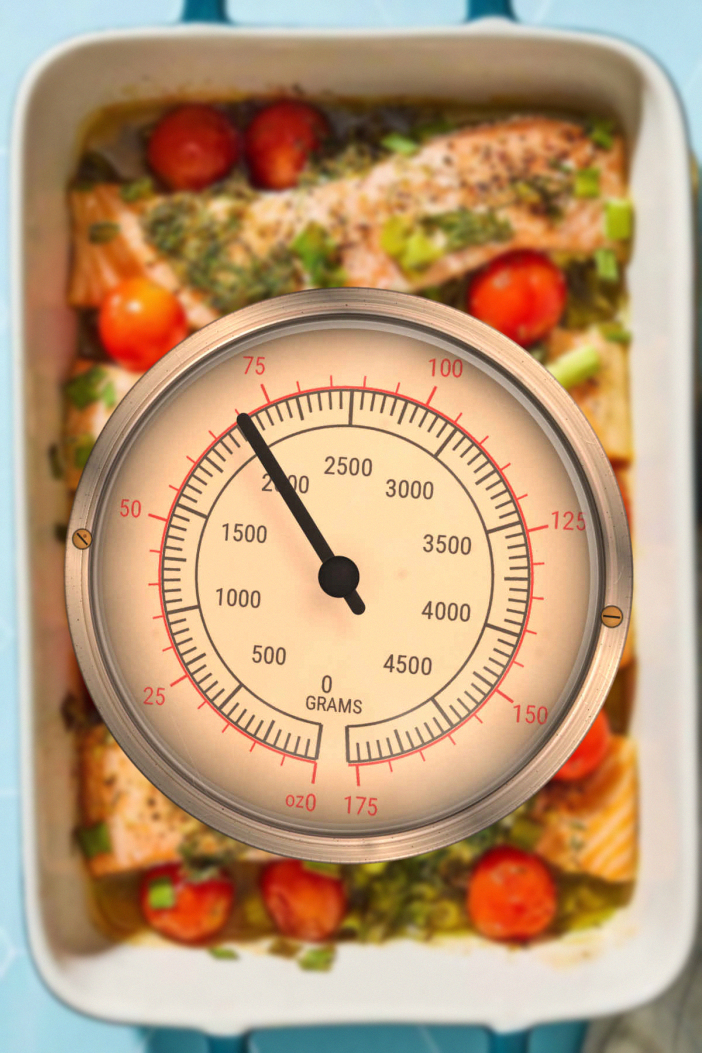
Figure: 2000g
